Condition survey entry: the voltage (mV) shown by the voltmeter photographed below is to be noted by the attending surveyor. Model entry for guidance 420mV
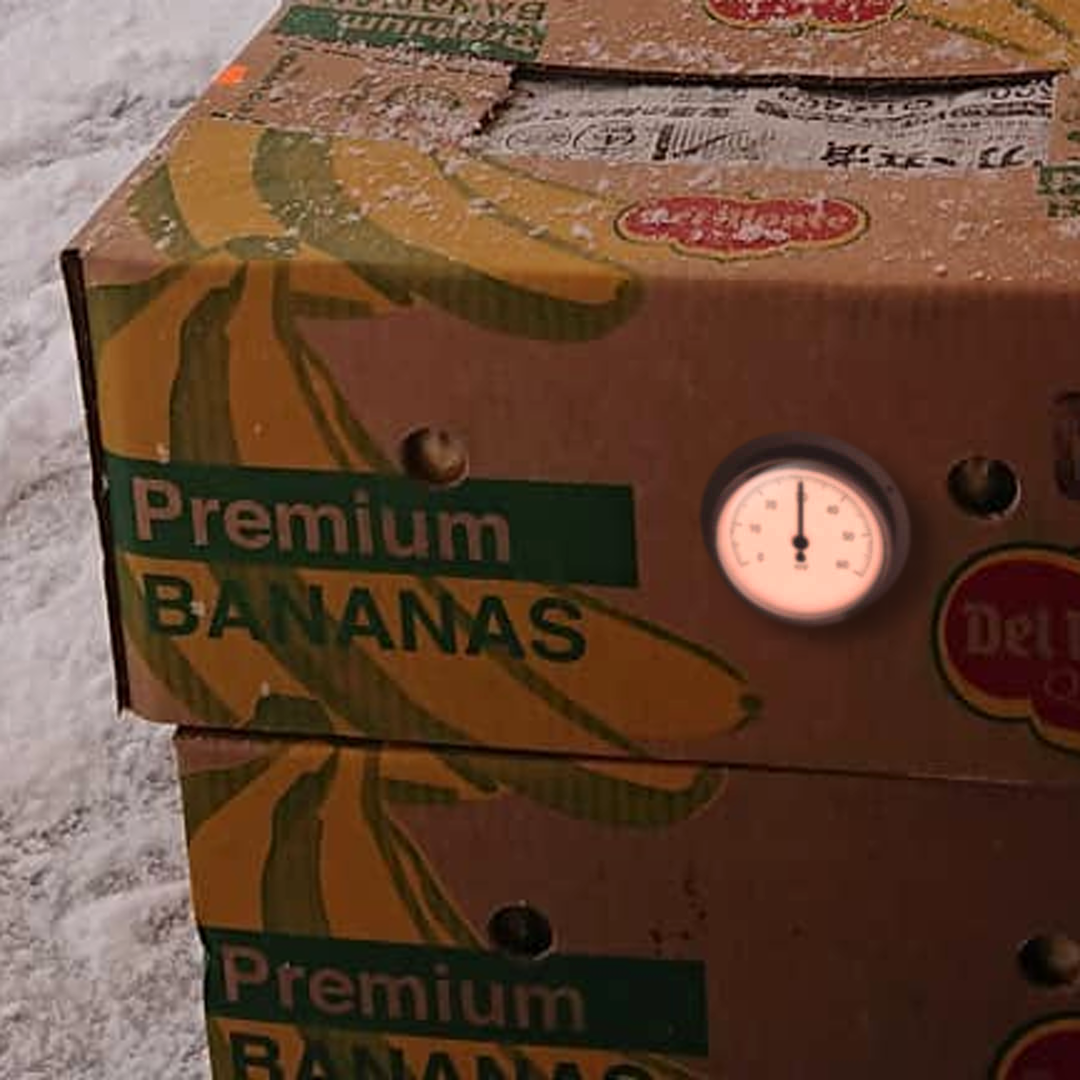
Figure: 30mV
